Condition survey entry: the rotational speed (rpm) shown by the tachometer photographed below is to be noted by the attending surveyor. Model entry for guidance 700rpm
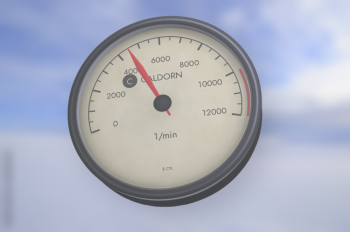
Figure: 4500rpm
